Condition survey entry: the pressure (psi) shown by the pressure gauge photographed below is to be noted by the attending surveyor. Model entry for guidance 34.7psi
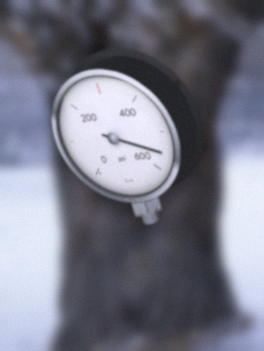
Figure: 550psi
